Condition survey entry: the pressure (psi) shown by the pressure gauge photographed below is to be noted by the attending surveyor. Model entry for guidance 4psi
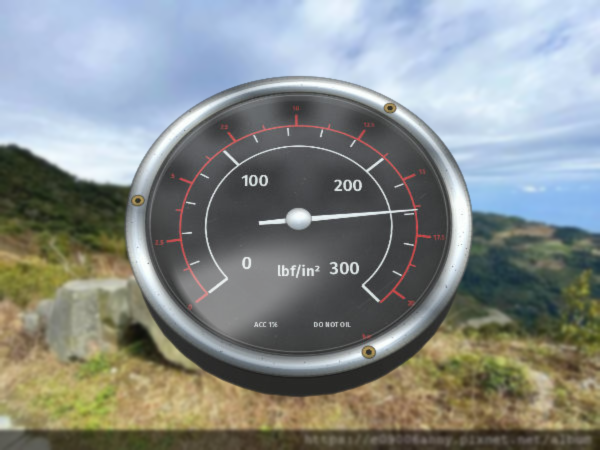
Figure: 240psi
